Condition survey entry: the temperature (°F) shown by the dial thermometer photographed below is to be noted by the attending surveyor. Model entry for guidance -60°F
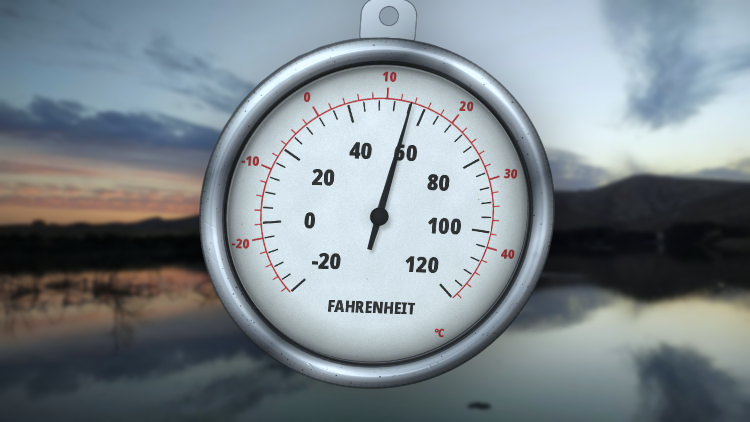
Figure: 56°F
